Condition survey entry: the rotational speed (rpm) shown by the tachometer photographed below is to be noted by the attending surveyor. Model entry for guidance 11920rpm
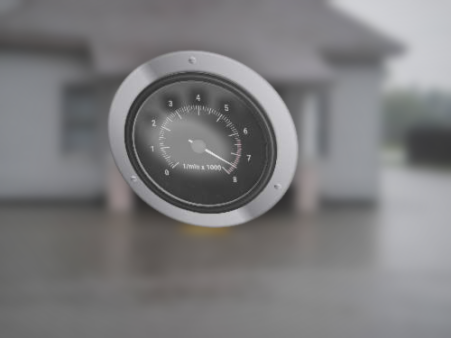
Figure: 7500rpm
